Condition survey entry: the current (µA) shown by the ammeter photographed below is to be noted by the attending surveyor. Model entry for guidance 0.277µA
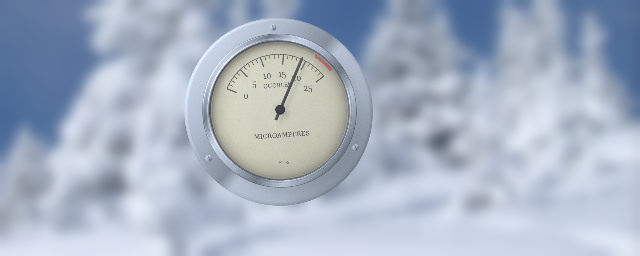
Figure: 19µA
